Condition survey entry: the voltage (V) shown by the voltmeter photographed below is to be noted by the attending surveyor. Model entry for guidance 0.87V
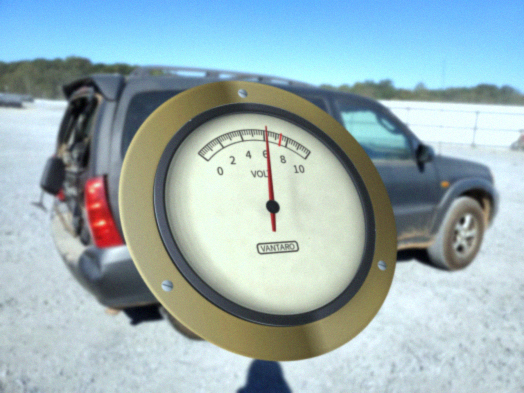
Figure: 6V
